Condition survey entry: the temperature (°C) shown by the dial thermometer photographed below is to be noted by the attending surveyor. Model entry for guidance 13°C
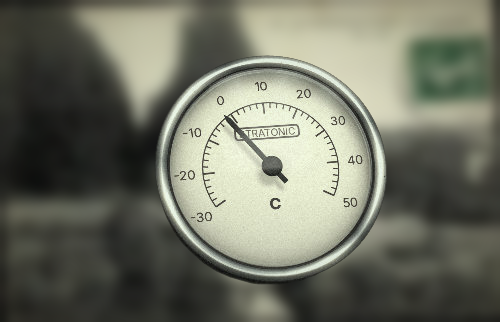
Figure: -2°C
